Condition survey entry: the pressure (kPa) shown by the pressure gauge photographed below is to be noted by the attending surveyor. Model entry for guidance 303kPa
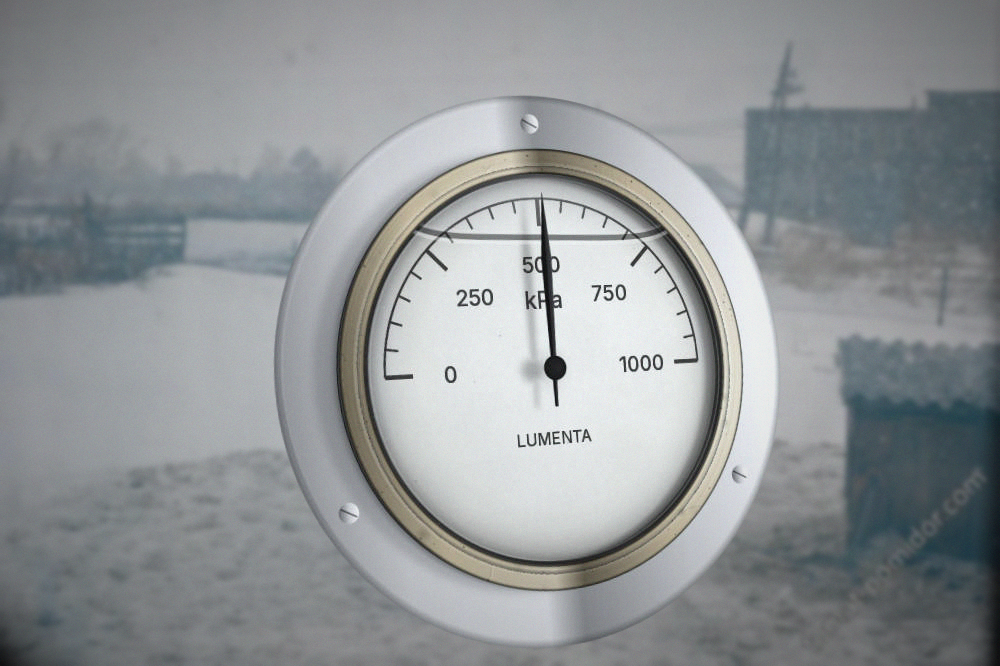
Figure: 500kPa
